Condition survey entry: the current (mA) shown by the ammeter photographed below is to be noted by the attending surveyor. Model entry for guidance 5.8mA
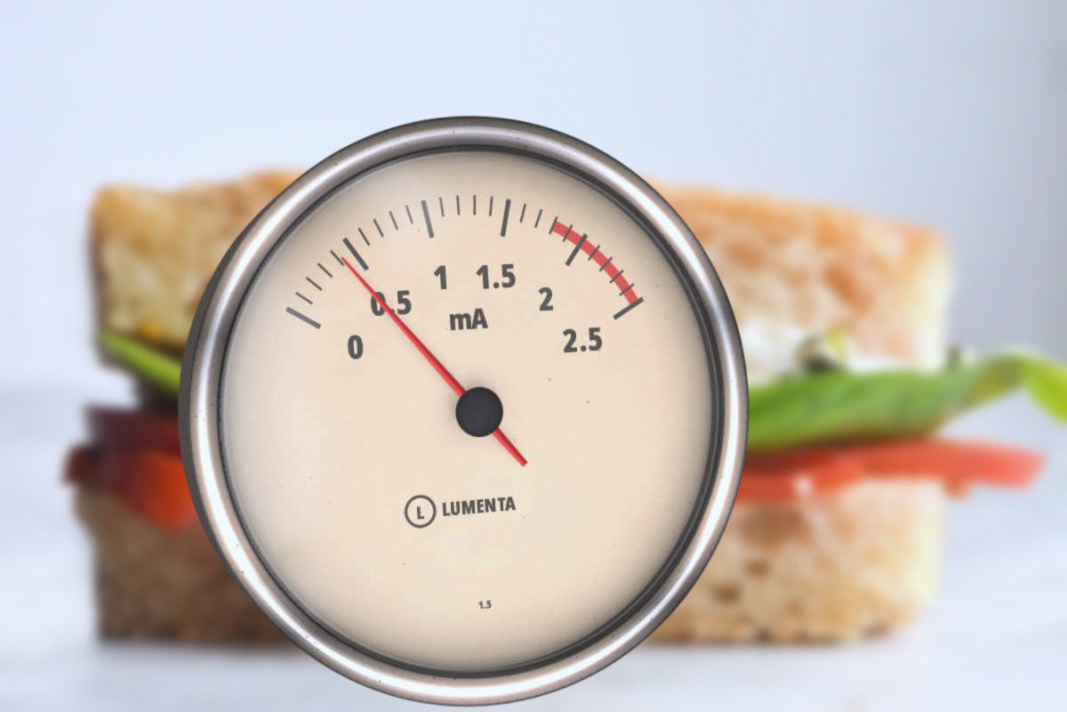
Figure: 0.4mA
